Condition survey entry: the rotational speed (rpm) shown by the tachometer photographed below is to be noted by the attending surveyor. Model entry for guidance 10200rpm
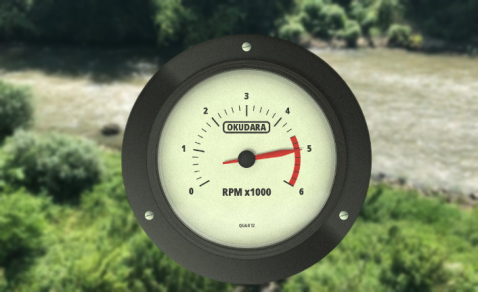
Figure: 5000rpm
